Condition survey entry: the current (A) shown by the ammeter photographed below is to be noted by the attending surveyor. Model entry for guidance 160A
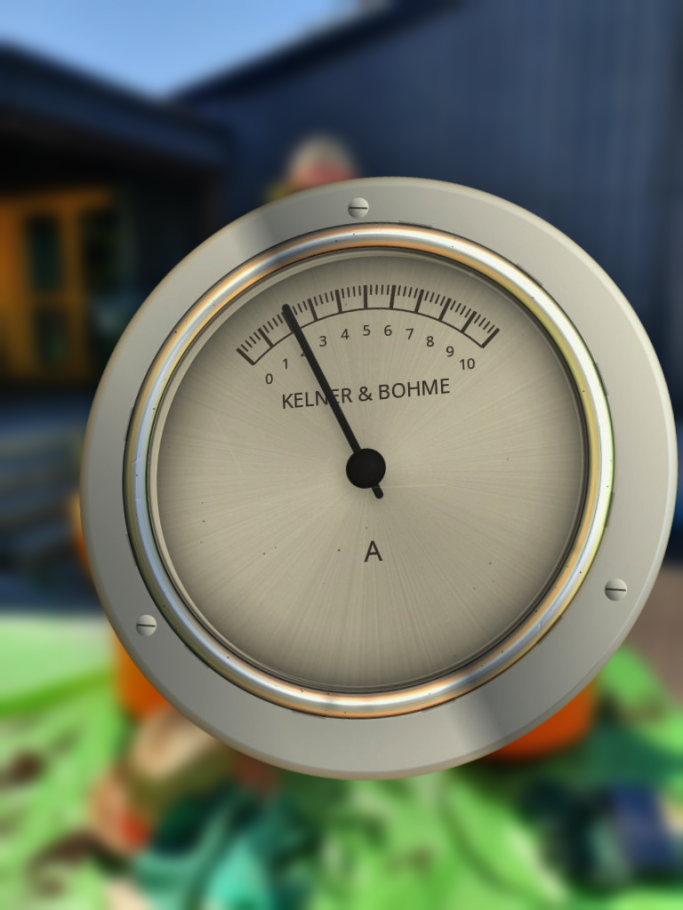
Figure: 2.2A
